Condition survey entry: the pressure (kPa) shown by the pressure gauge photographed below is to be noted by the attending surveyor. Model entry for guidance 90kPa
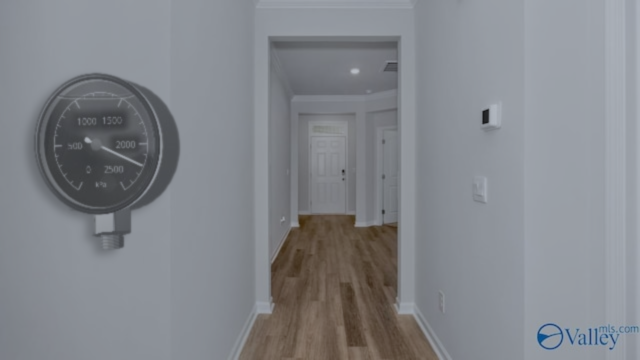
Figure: 2200kPa
